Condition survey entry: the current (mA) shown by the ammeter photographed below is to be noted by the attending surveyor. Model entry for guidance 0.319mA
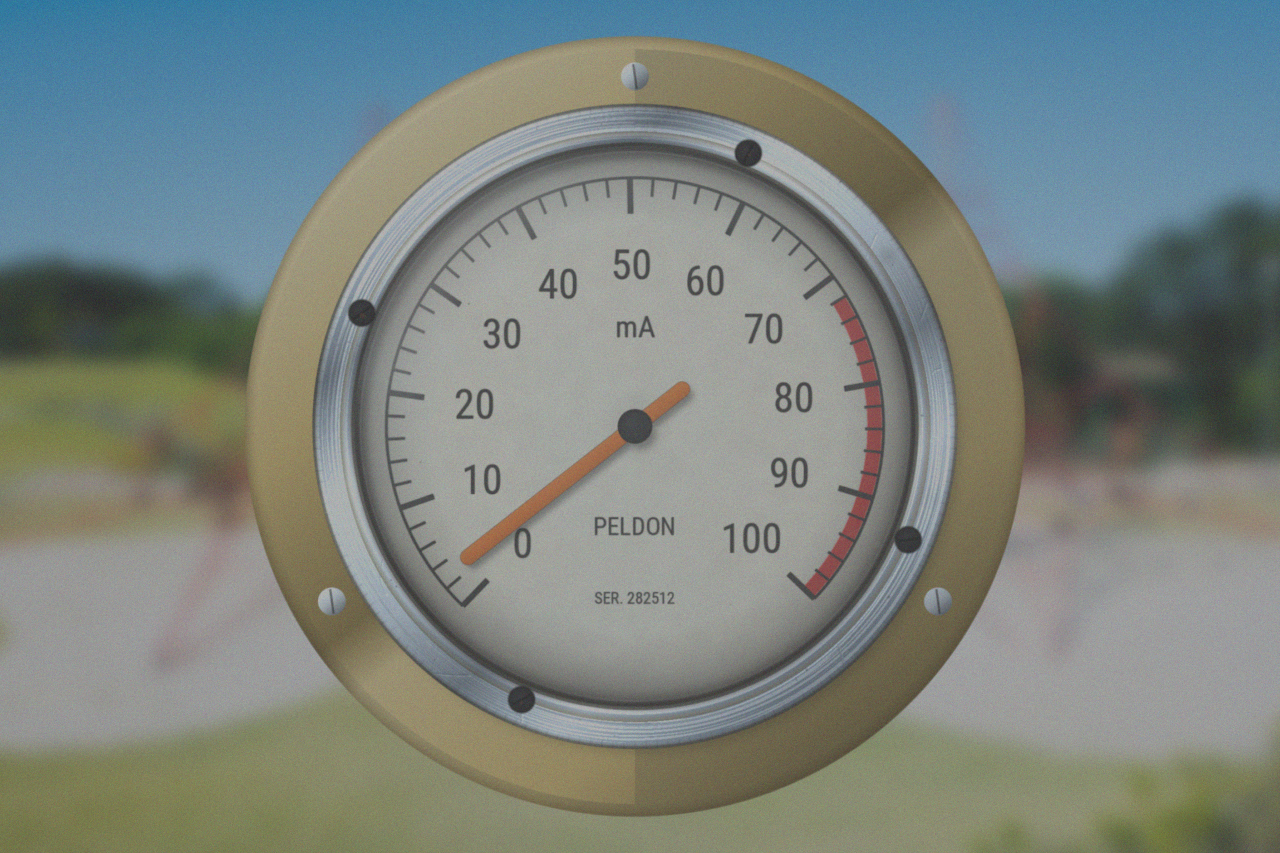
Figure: 3mA
